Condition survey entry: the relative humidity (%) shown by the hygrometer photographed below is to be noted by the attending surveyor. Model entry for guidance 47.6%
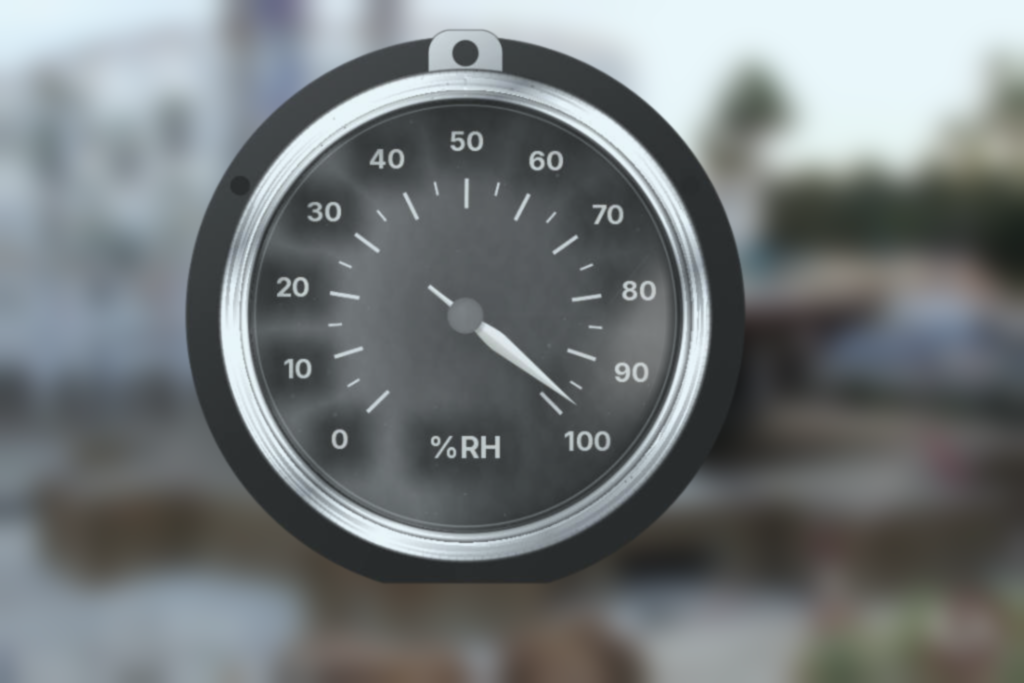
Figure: 97.5%
